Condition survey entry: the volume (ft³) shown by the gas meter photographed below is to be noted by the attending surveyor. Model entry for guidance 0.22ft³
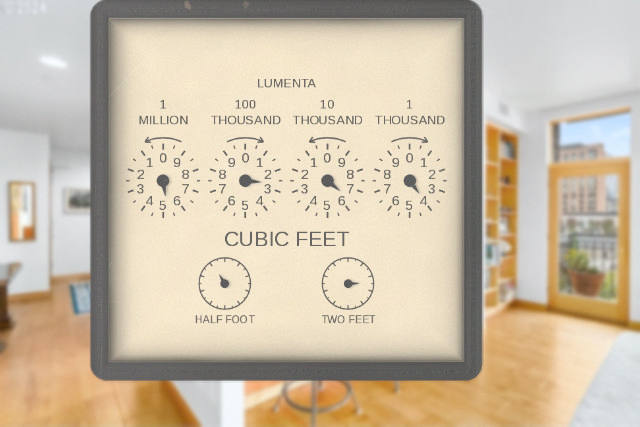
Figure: 526400ft³
